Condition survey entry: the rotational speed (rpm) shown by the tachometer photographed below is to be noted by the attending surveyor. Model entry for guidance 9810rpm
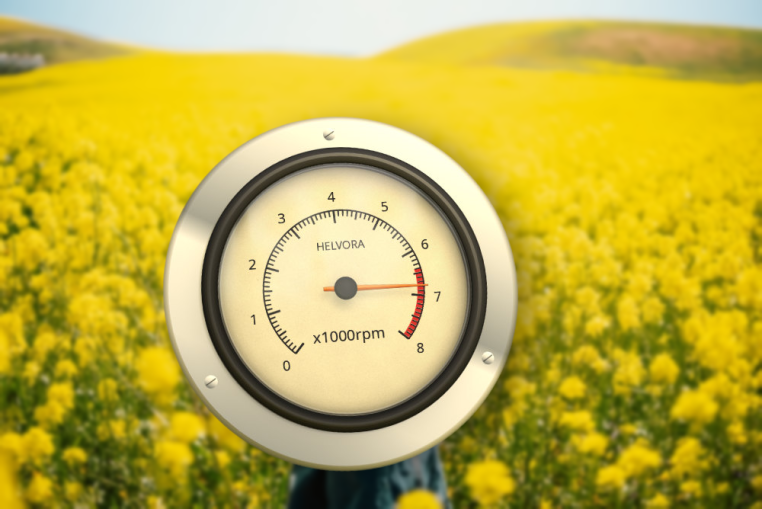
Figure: 6800rpm
